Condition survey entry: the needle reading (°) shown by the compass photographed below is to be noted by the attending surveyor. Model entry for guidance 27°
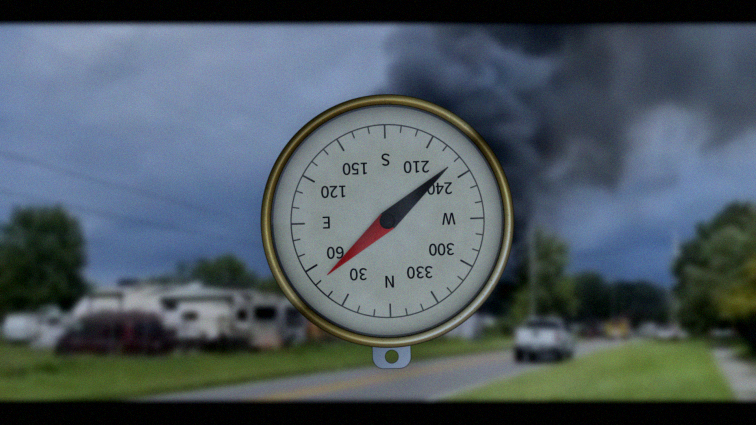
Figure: 50°
